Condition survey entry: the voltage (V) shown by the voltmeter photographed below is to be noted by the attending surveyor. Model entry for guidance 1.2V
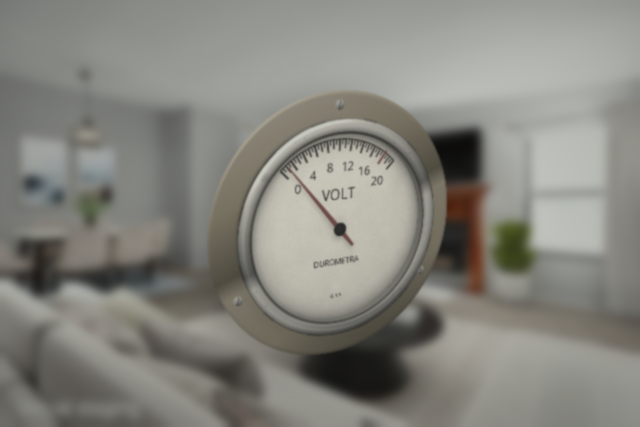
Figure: 1V
